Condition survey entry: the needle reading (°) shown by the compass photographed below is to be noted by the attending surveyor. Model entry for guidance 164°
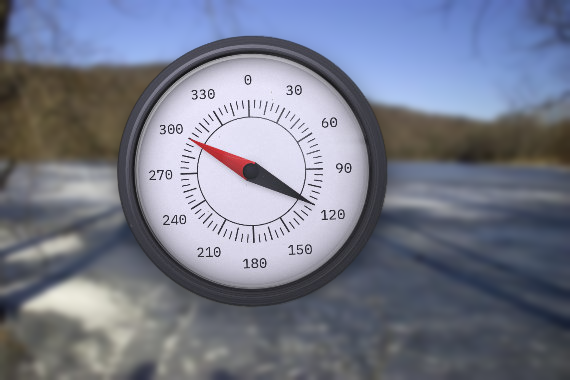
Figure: 300°
